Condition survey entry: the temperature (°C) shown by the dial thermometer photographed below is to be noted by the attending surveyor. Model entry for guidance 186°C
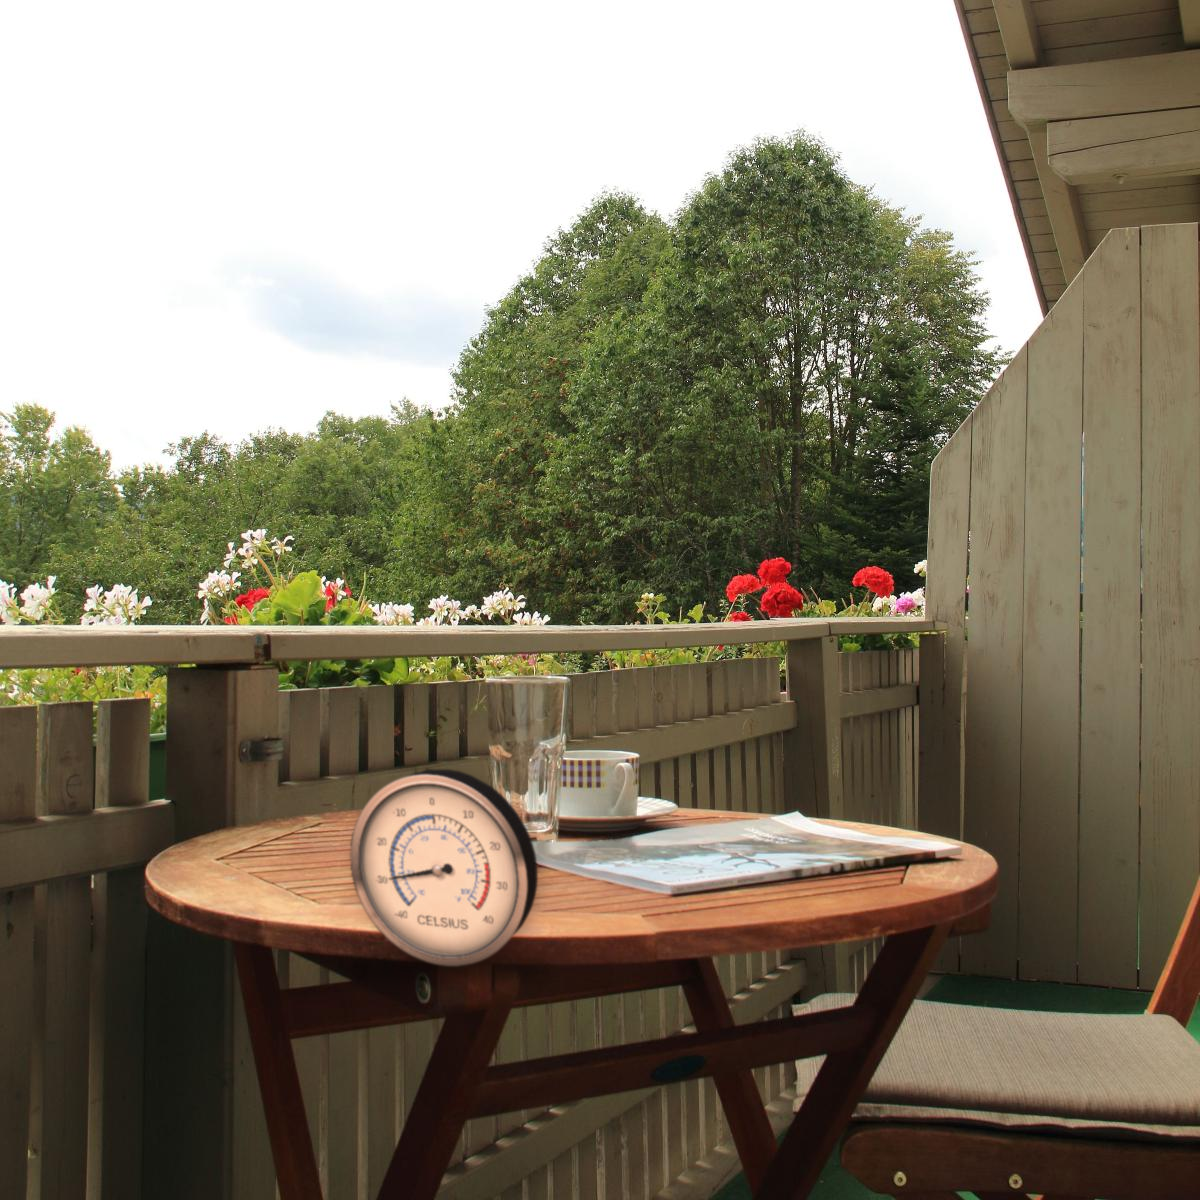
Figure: -30°C
